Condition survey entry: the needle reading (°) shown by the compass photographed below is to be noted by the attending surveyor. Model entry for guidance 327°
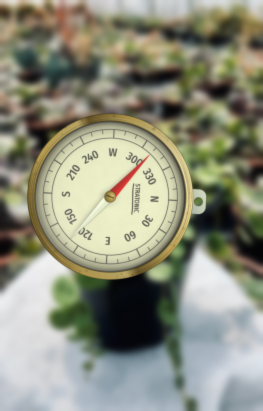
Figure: 310°
